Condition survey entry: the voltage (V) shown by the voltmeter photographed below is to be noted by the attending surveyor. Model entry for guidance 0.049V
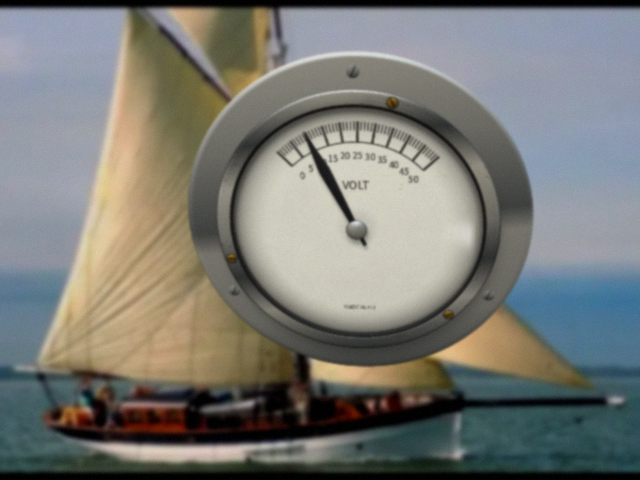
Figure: 10V
